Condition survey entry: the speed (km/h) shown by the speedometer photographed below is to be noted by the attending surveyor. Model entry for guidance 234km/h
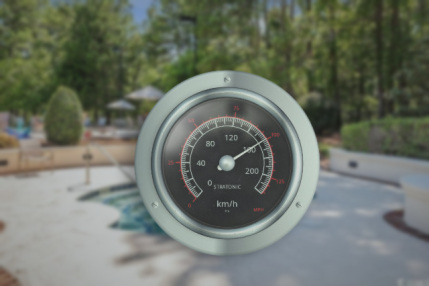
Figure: 160km/h
